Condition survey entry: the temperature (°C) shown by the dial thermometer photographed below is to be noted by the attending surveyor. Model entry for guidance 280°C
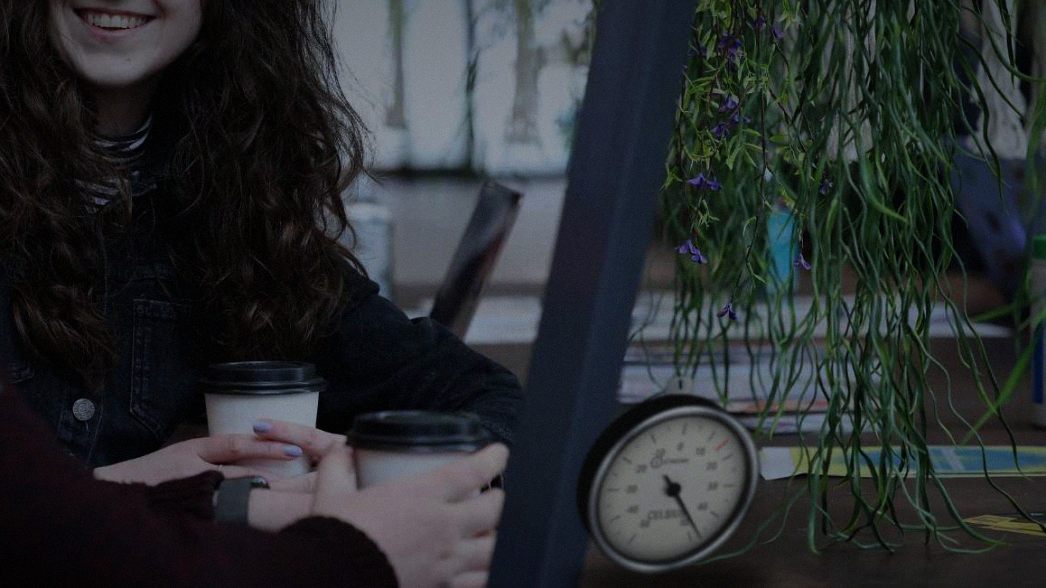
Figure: 47.5°C
